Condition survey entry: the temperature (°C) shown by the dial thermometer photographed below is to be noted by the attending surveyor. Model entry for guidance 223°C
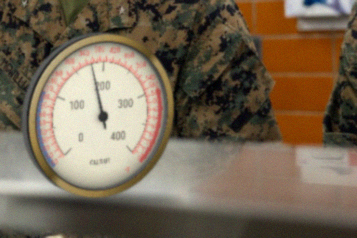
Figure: 175°C
